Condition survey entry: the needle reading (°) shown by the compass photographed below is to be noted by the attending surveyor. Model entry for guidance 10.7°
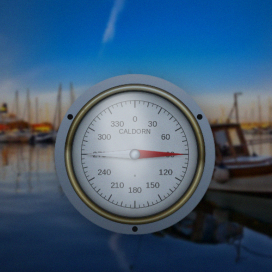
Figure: 90°
